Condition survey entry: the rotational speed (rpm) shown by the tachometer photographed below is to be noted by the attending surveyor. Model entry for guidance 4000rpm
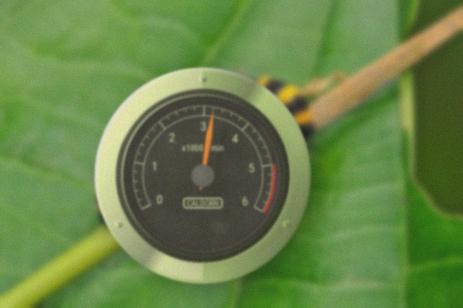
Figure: 3200rpm
